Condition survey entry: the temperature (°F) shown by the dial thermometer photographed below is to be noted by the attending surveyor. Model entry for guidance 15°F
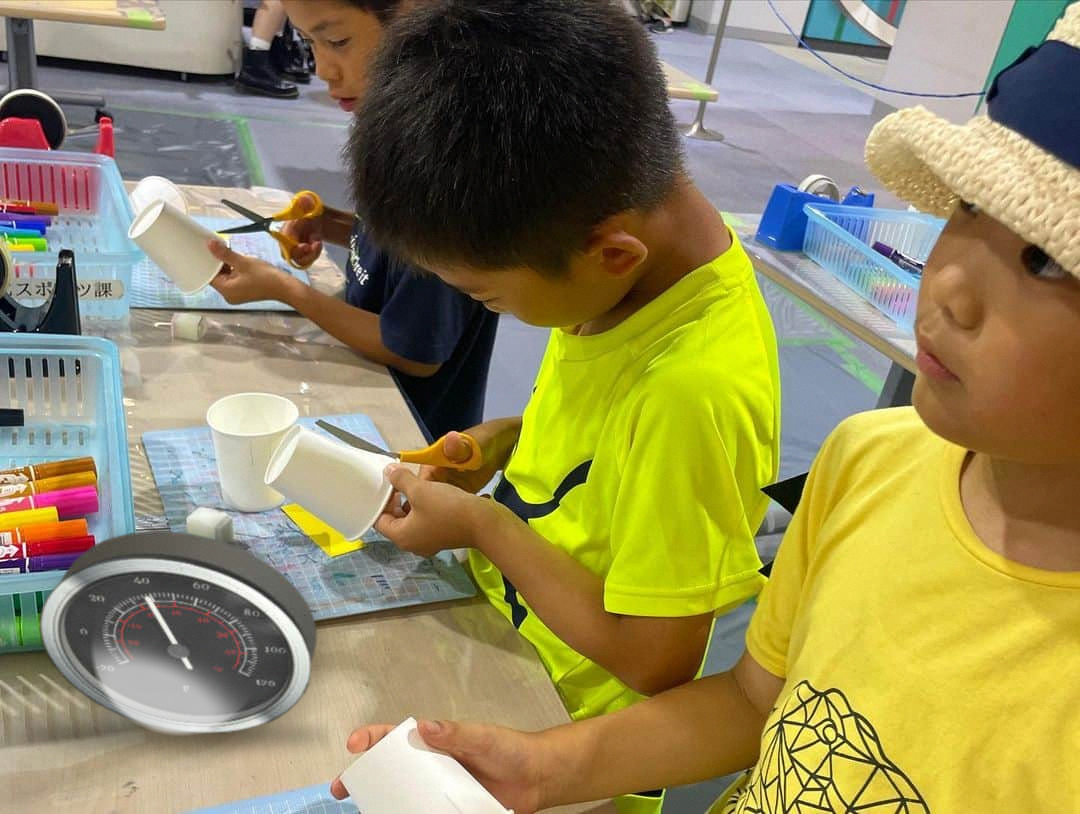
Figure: 40°F
